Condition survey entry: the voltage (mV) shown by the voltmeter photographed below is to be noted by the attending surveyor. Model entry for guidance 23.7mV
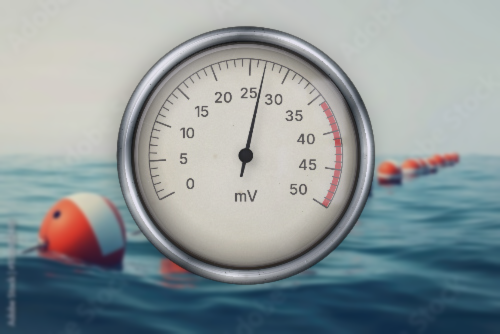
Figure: 27mV
